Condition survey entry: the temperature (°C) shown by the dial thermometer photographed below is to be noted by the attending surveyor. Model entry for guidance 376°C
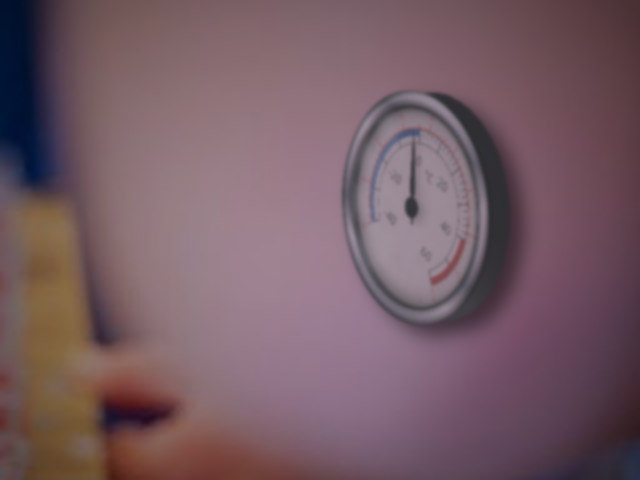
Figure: 0°C
